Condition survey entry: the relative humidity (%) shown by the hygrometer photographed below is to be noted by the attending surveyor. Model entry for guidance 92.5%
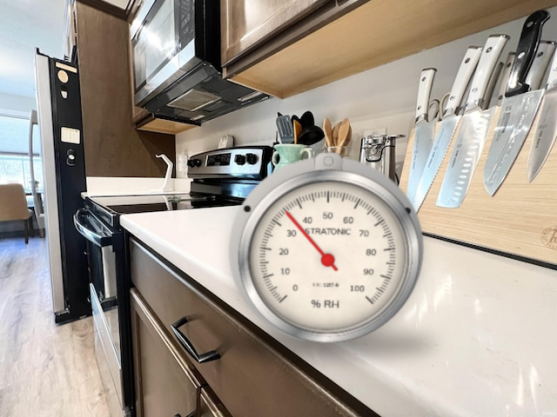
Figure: 35%
